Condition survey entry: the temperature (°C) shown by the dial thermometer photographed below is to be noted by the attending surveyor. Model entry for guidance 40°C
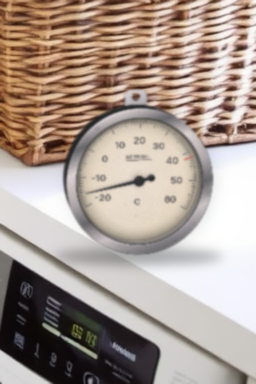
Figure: -15°C
